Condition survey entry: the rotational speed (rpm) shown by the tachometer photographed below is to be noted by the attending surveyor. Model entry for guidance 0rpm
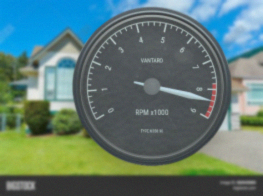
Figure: 8400rpm
